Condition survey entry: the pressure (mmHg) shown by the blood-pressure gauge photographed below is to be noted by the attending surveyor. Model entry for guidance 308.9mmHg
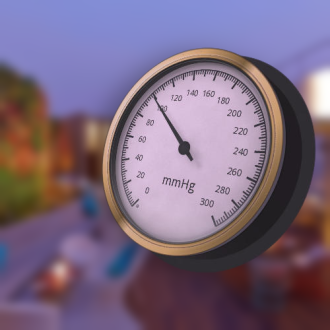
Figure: 100mmHg
